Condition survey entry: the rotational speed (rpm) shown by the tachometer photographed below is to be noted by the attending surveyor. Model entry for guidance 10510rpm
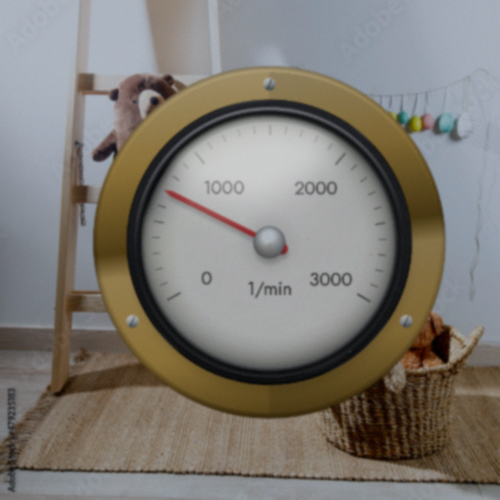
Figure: 700rpm
